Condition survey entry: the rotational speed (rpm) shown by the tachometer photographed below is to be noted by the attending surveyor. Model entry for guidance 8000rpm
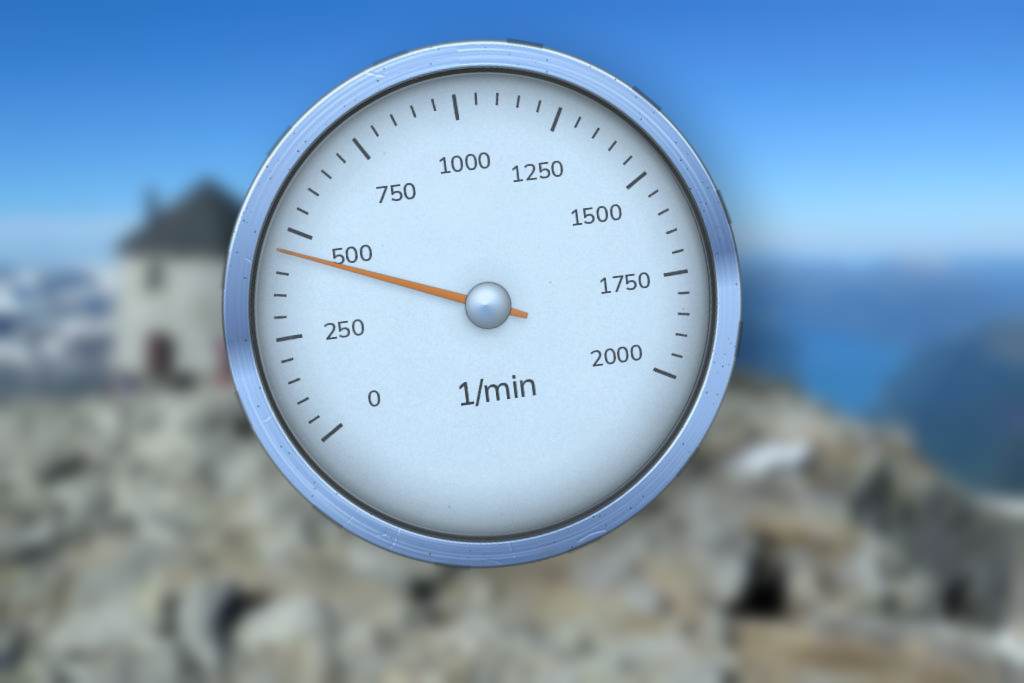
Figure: 450rpm
